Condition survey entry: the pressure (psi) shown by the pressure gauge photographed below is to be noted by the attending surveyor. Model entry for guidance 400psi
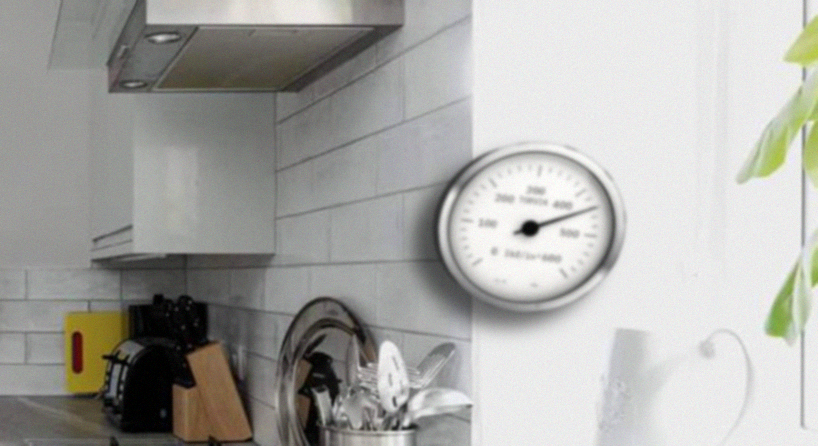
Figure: 440psi
